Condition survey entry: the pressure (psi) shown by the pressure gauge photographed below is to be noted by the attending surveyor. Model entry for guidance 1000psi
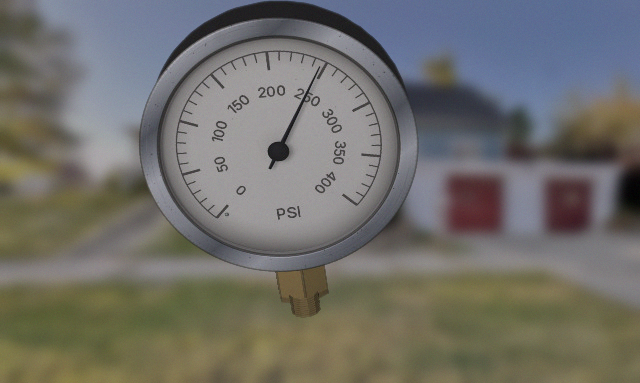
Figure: 245psi
